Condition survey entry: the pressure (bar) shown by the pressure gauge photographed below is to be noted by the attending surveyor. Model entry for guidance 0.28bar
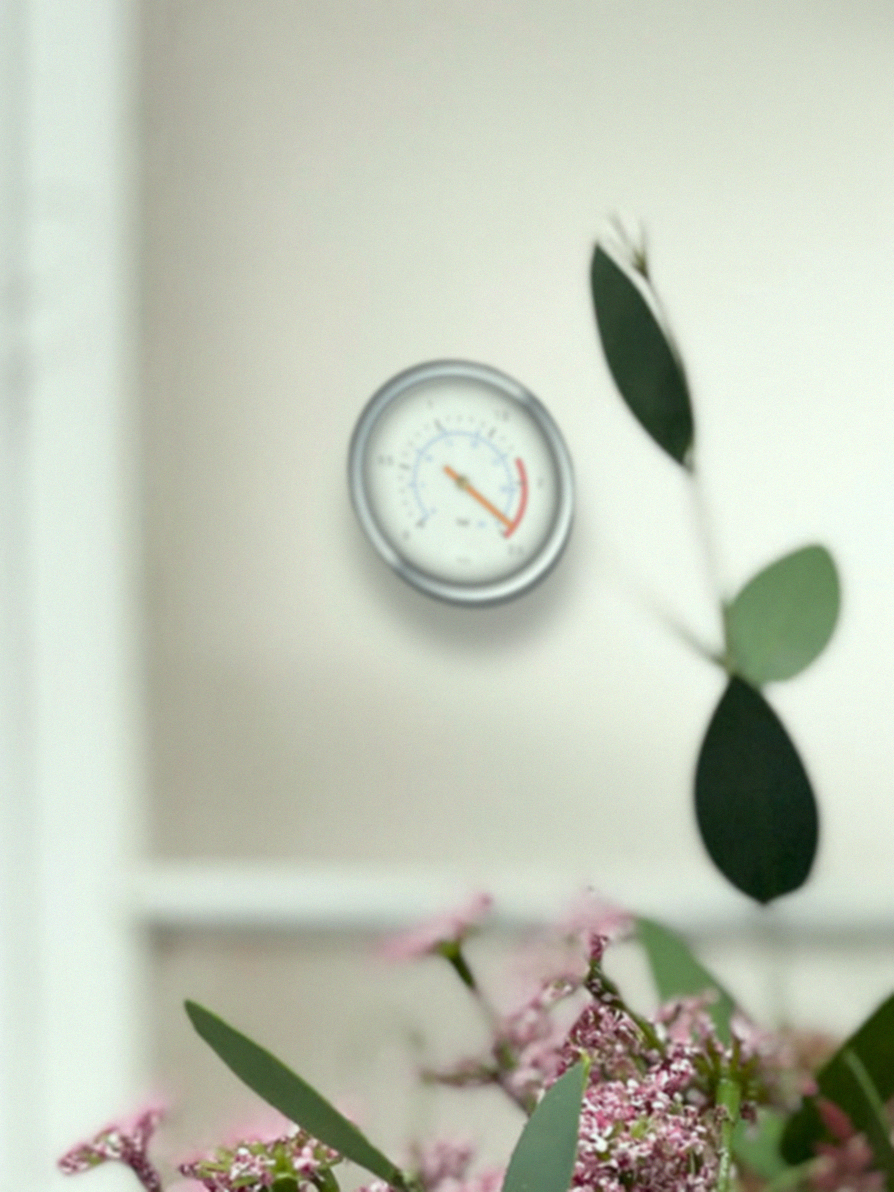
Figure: 2.4bar
